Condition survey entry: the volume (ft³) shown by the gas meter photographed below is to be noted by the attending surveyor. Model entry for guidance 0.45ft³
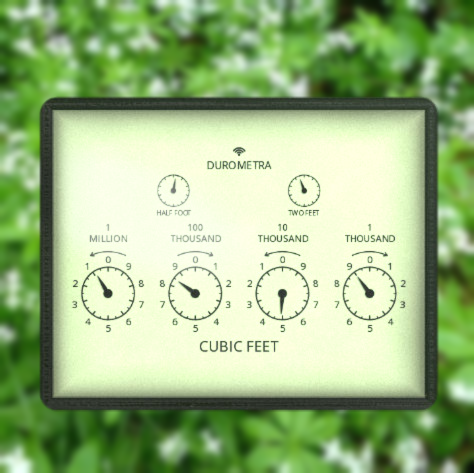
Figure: 84900ft³
